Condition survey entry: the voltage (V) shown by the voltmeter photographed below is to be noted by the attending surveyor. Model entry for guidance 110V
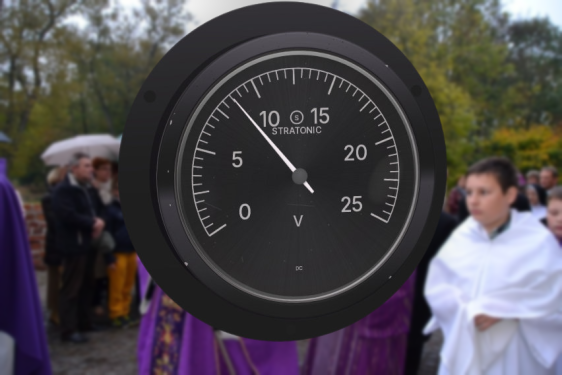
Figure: 8.5V
